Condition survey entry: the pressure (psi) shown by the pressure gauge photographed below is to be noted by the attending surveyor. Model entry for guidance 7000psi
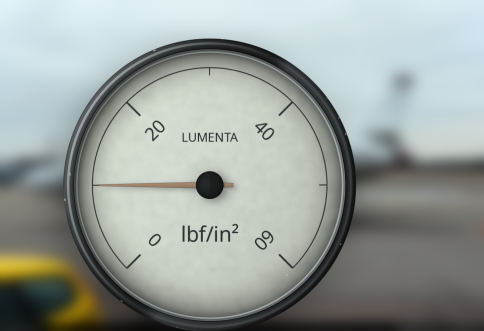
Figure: 10psi
